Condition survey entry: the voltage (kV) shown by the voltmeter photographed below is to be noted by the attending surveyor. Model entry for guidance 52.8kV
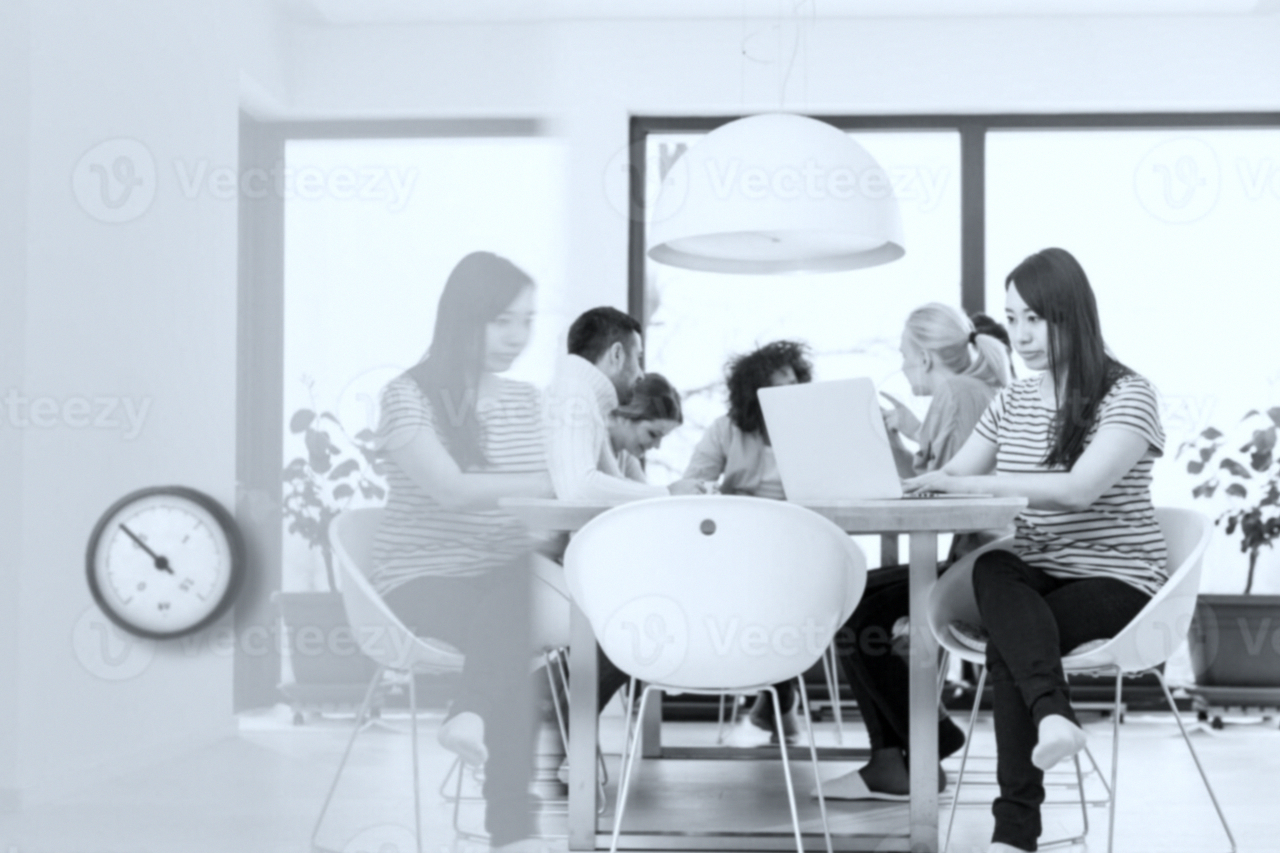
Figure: 0.5kV
